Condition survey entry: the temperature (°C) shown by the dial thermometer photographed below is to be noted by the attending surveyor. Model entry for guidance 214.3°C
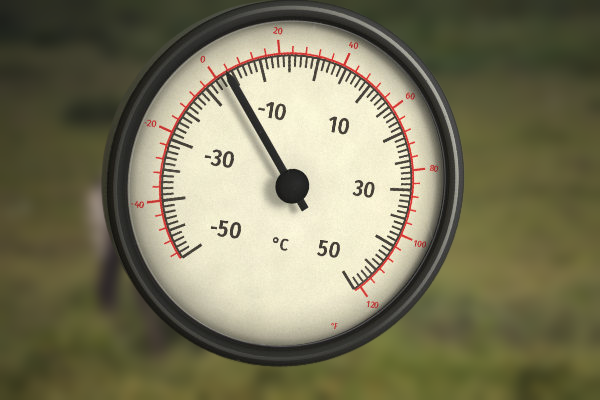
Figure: -16°C
